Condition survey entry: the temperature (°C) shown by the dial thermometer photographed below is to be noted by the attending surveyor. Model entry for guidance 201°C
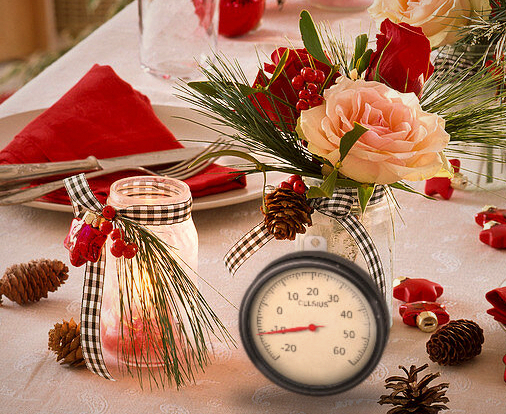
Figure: -10°C
